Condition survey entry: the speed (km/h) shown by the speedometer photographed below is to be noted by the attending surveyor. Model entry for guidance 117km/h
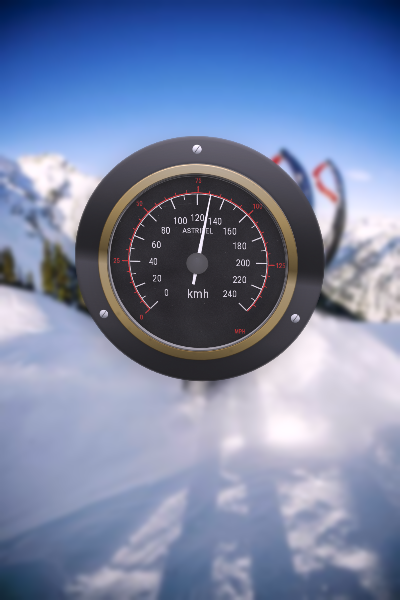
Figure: 130km/h
